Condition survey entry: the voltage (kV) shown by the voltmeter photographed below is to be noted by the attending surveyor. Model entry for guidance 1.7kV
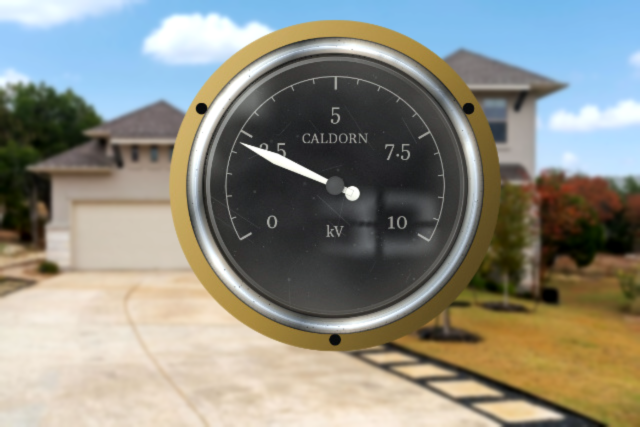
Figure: 2.25kV
